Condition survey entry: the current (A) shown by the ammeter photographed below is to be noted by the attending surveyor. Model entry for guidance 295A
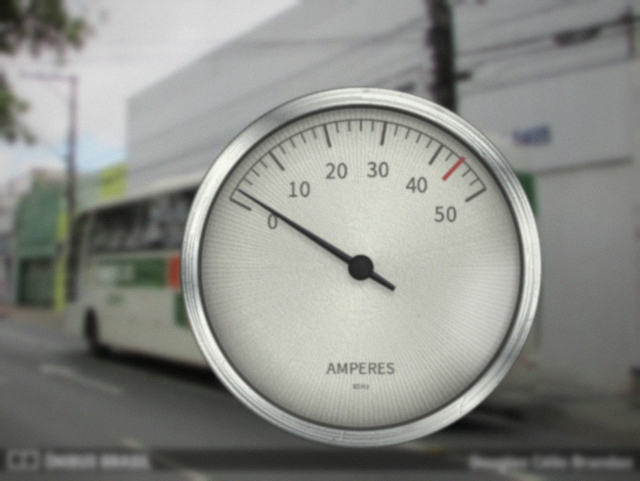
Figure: 2A
